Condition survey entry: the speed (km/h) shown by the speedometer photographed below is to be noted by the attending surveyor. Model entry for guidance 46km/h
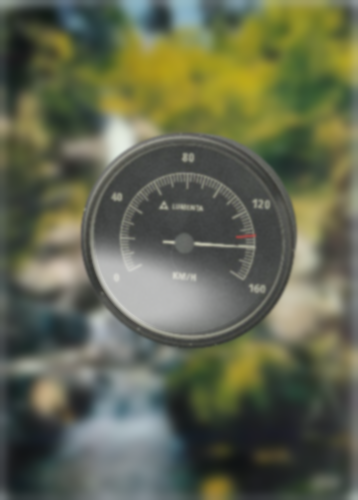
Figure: 140km/h
